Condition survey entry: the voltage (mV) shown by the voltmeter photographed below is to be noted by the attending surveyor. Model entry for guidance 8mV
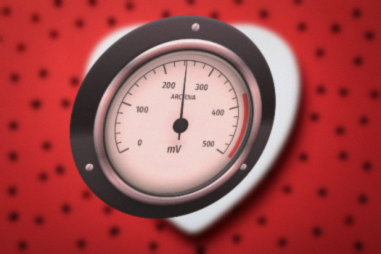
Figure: 240mV
